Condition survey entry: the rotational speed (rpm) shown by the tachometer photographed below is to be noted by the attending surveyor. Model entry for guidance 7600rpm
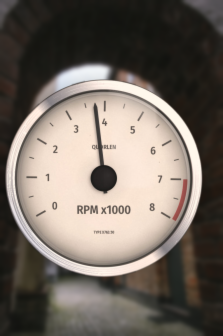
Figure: 3750rpm
